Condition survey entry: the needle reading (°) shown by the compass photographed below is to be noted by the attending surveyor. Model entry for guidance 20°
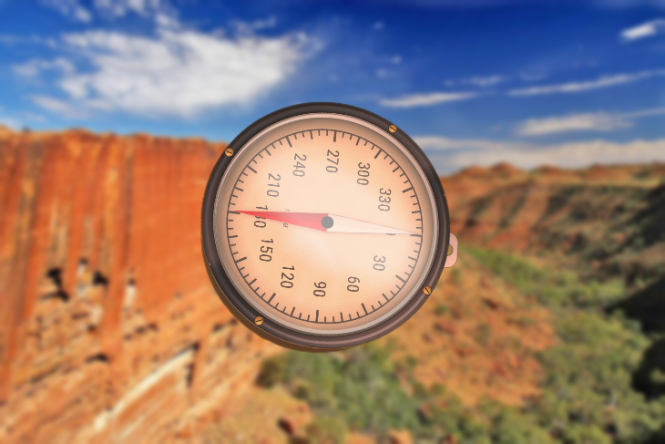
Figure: 180°
